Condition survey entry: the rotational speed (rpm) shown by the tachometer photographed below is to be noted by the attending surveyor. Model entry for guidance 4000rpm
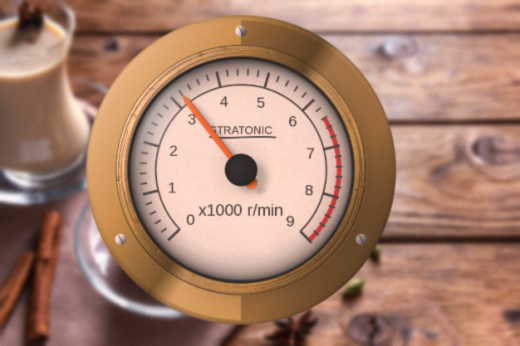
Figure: 3200rpm
